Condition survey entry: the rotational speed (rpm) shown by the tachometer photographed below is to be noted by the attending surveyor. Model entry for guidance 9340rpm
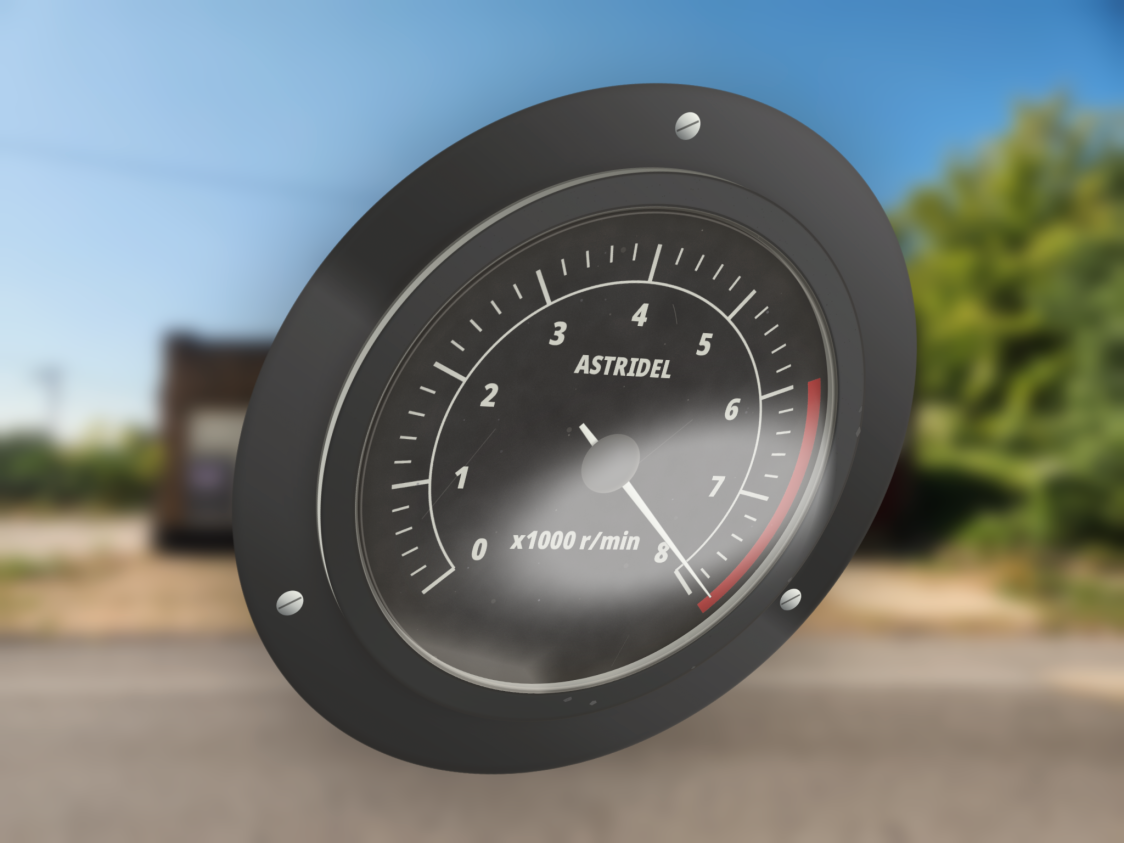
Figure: 7900rpm
